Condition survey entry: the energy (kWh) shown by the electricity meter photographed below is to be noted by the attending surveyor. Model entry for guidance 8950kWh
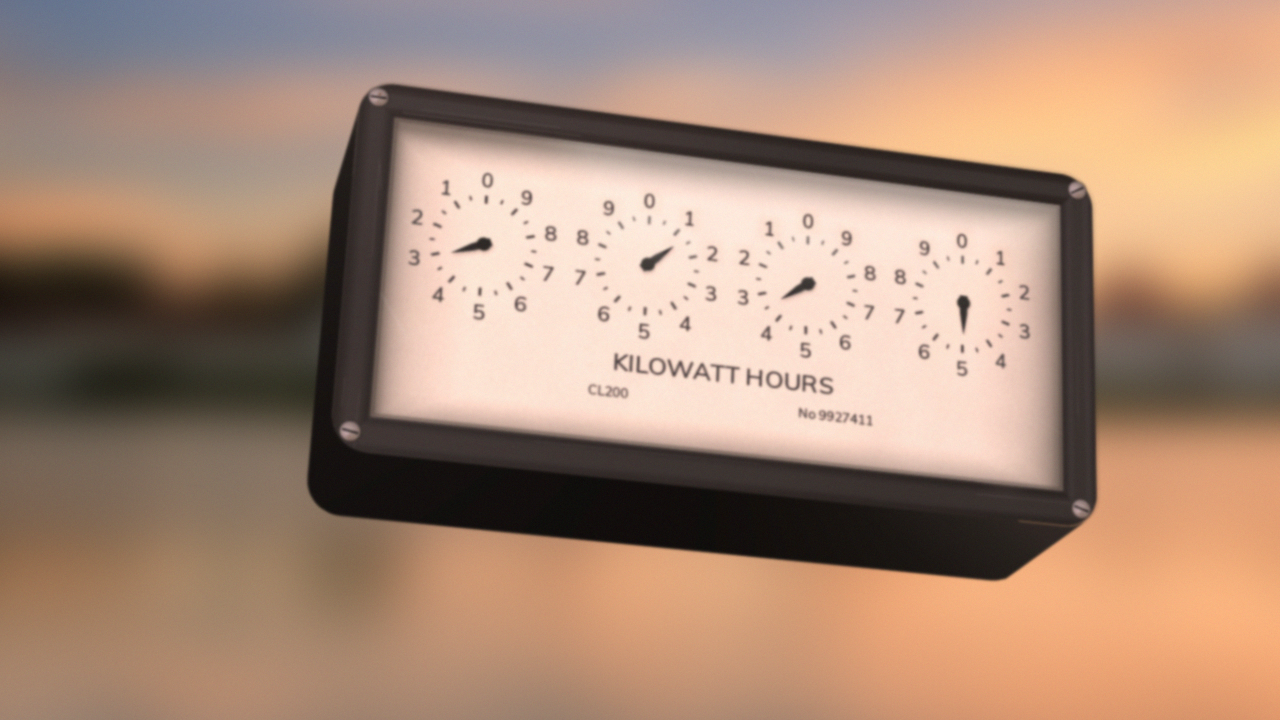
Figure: 3135kWh
